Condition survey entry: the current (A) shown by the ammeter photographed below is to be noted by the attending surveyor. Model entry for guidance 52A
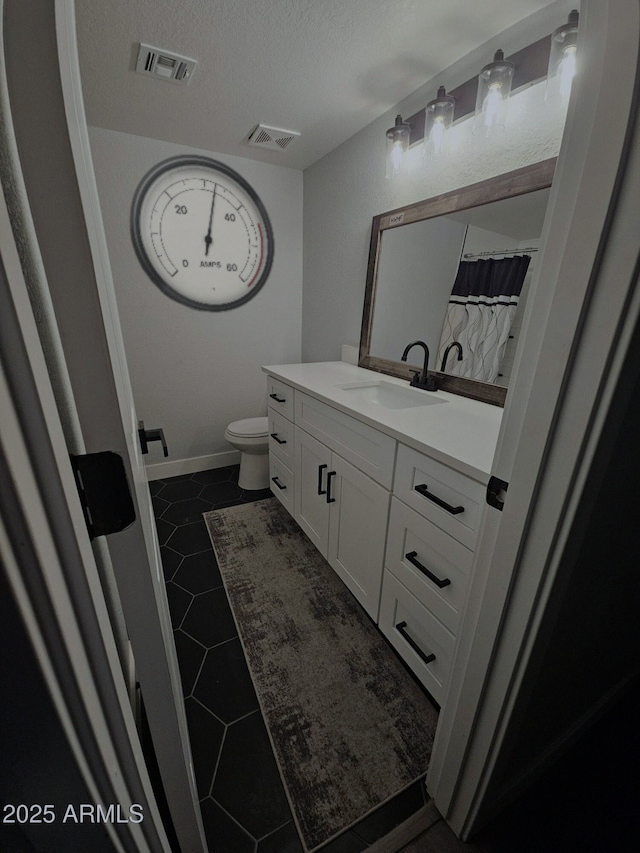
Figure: 32.5A
